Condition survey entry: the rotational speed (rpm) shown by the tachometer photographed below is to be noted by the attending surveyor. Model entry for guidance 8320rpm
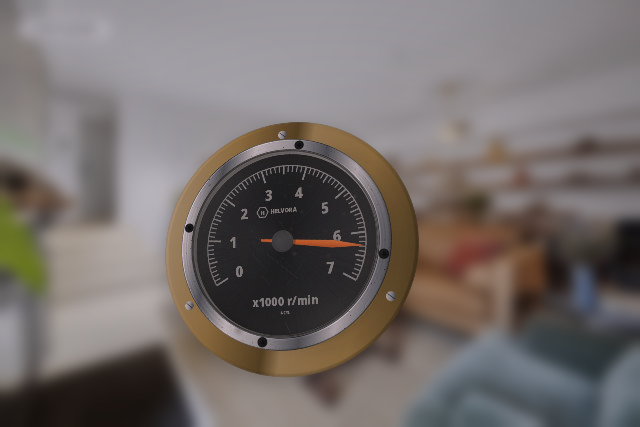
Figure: 6300rpm
